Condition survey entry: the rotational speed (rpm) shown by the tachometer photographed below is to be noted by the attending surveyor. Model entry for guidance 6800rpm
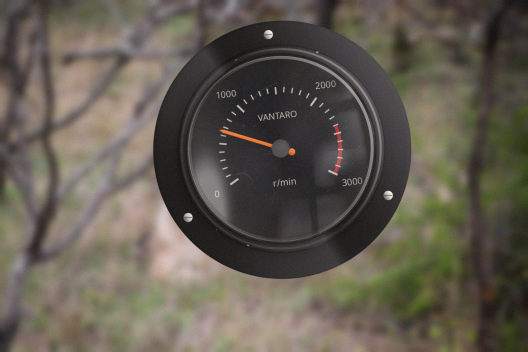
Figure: 650rpm
